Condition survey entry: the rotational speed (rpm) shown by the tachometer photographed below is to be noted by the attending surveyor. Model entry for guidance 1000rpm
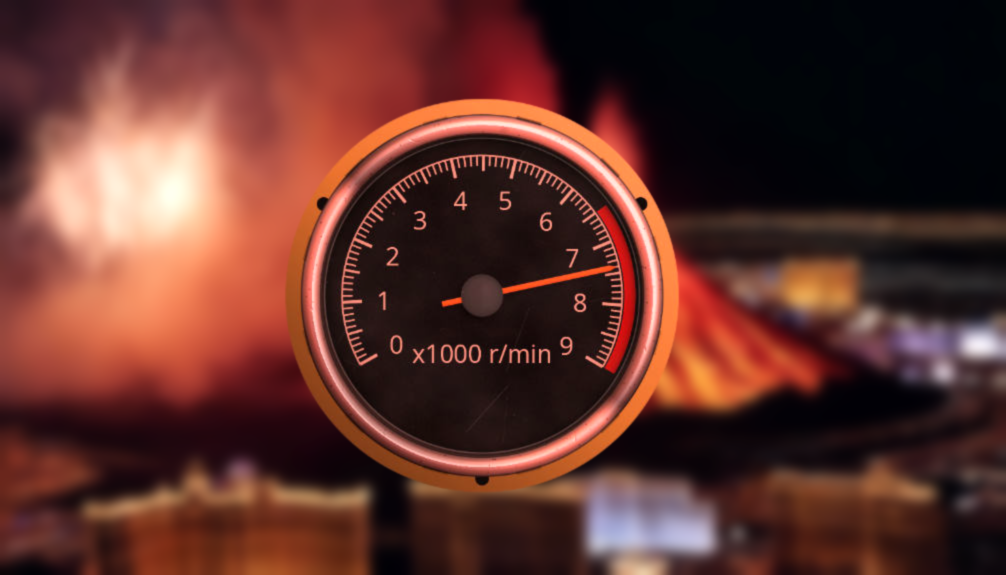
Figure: 7400rpm
